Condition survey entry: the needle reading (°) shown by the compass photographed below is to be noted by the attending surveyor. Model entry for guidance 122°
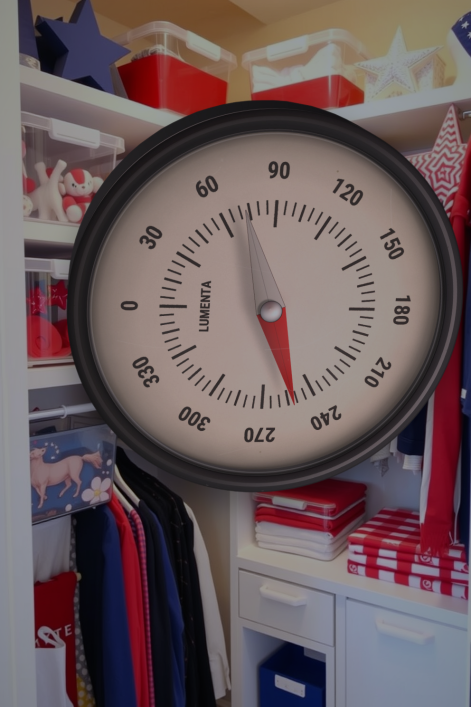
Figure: 252.5°
